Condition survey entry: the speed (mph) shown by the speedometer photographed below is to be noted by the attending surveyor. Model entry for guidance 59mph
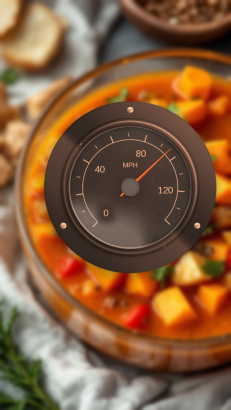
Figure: 95mph
